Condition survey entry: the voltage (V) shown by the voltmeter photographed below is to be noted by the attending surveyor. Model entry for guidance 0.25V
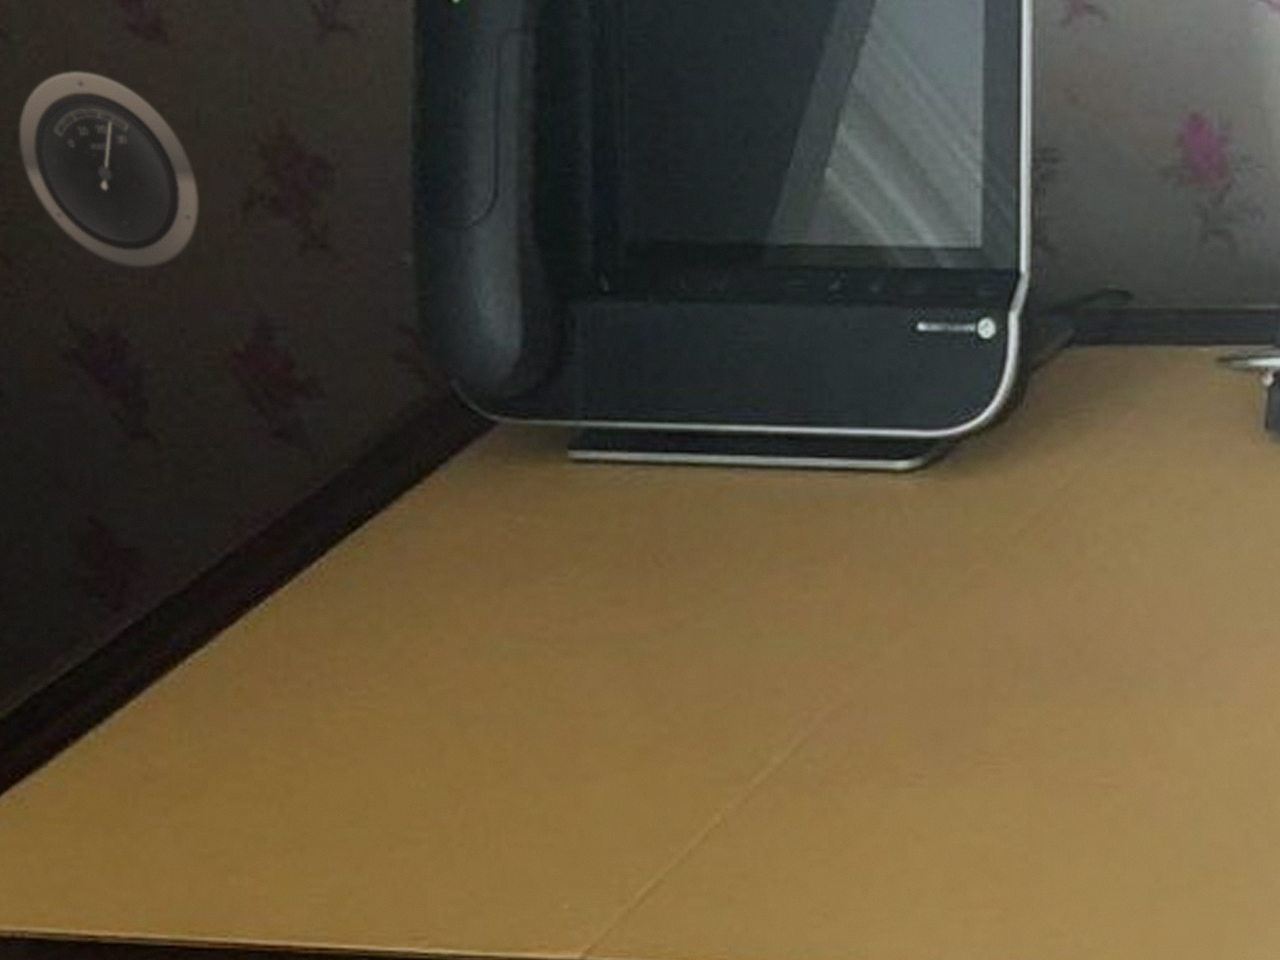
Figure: 25V
